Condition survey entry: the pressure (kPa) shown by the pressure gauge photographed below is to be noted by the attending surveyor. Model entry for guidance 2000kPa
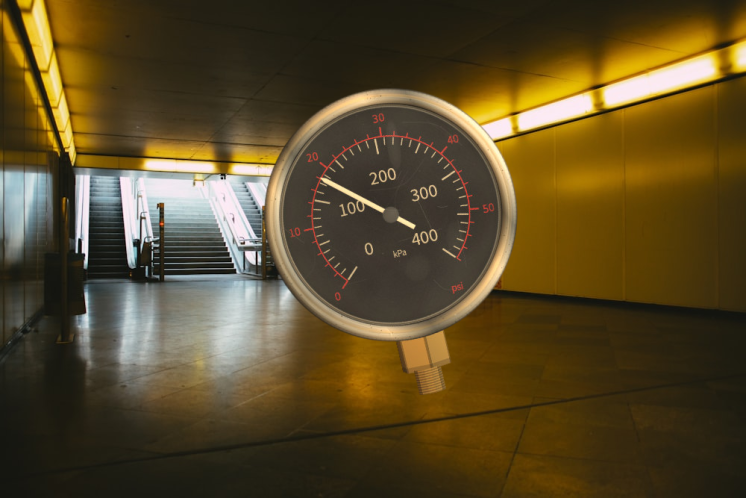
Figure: 125kPa
